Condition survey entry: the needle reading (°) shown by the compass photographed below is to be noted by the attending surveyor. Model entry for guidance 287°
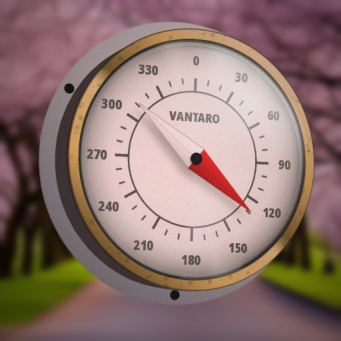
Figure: 130°
